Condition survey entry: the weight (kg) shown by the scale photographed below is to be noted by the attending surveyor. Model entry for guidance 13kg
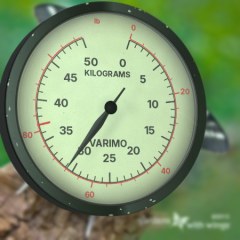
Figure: 31kg
